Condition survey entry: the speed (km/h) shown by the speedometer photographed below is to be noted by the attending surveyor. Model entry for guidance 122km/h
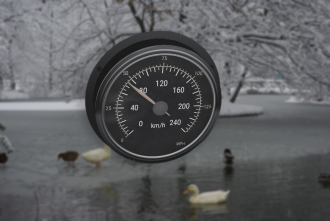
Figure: 75km/h
